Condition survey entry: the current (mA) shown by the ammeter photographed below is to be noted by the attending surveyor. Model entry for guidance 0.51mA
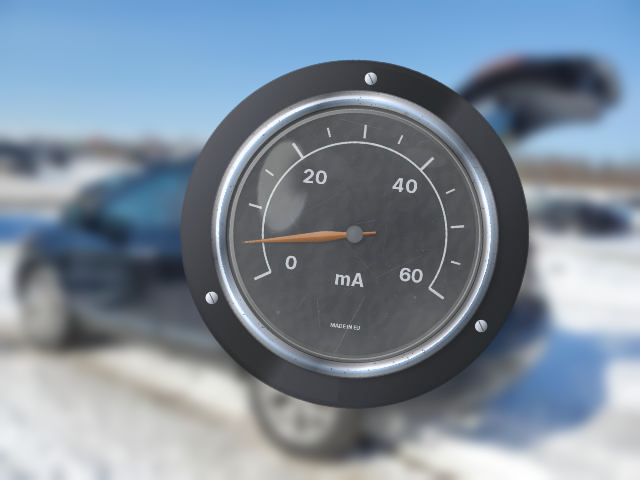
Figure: 5mA
